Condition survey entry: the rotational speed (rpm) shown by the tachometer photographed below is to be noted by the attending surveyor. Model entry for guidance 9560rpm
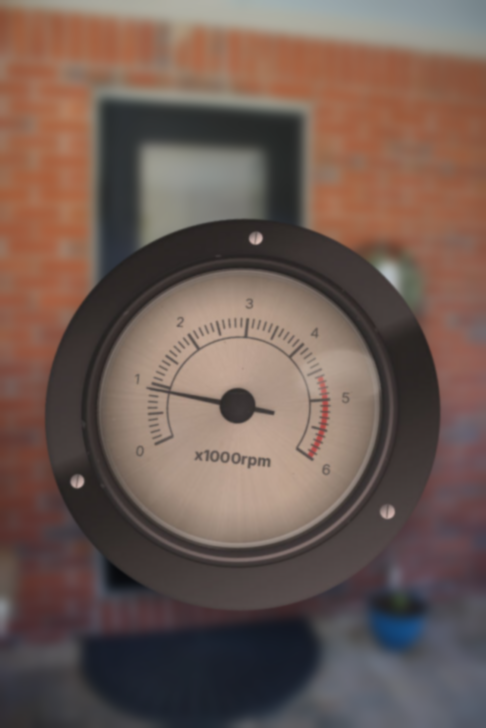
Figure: 900rpm
